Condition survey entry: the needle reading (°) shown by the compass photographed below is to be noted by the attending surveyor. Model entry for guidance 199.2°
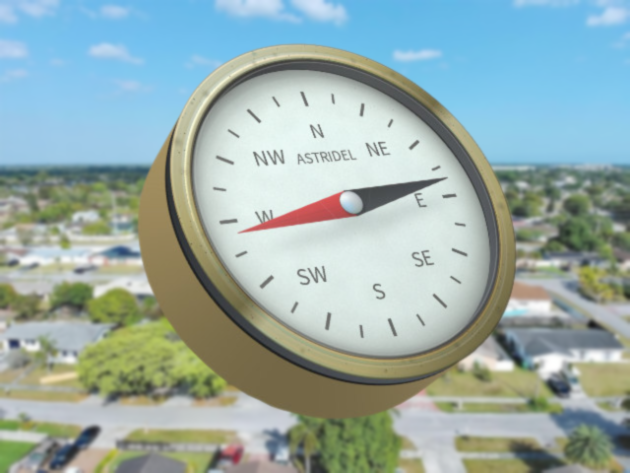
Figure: 262.5°
